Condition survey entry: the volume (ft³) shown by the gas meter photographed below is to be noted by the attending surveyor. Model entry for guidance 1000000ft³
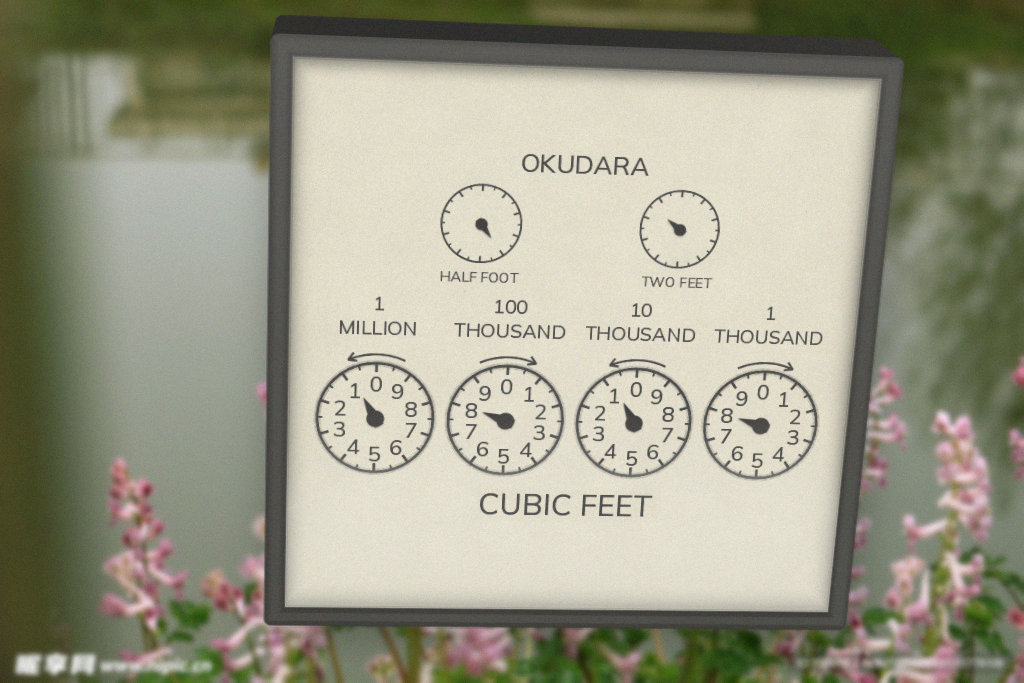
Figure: 80800ft³
